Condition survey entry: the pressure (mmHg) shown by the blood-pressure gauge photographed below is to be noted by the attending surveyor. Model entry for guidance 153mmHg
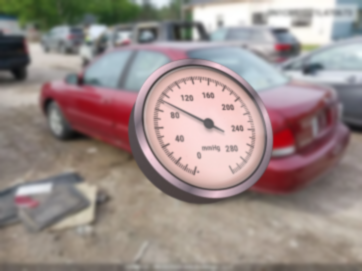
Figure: 90mmHg
